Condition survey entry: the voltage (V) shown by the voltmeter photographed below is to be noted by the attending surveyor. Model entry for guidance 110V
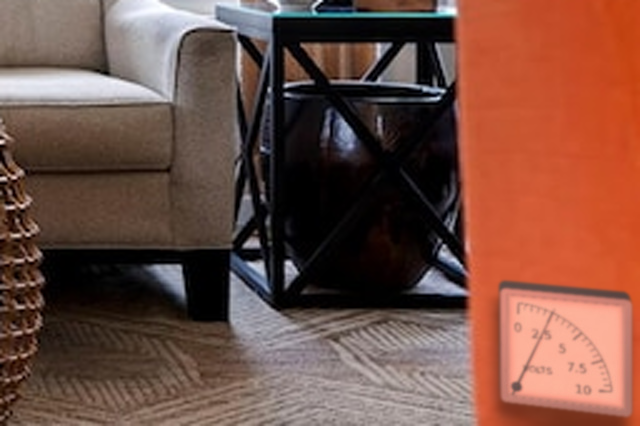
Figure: 2.5V
